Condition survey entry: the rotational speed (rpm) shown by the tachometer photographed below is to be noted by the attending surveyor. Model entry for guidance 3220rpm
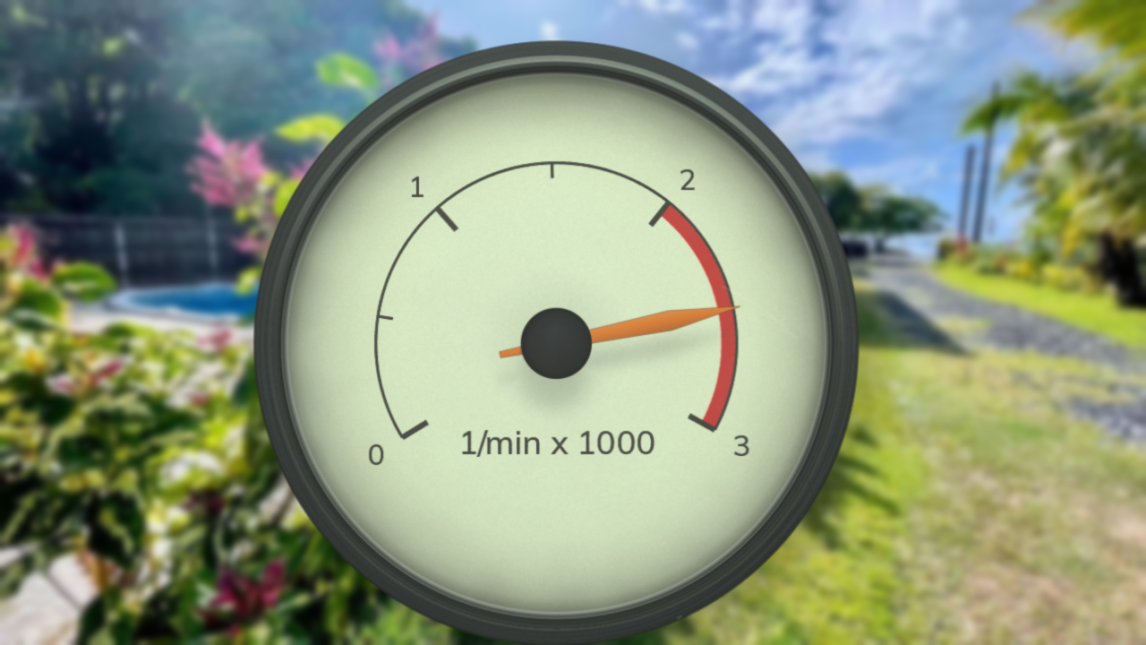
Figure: 2500rpm
